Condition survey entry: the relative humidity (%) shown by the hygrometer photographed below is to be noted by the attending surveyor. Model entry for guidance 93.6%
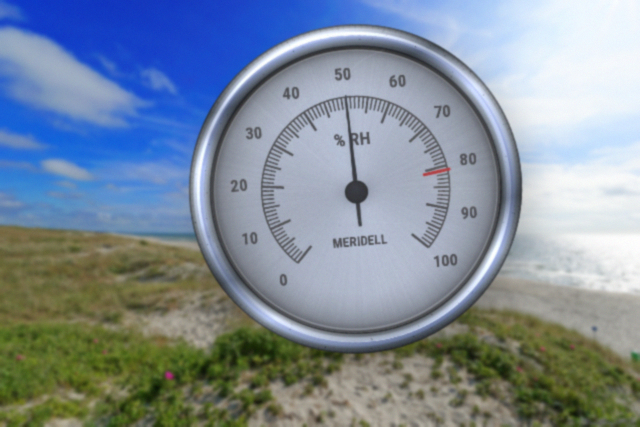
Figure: 50%
